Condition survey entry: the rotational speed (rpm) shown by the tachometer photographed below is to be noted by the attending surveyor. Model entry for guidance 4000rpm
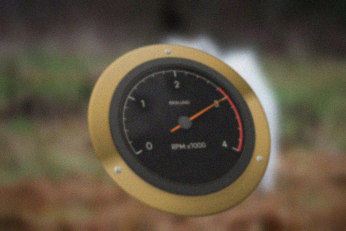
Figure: 3000rpm
